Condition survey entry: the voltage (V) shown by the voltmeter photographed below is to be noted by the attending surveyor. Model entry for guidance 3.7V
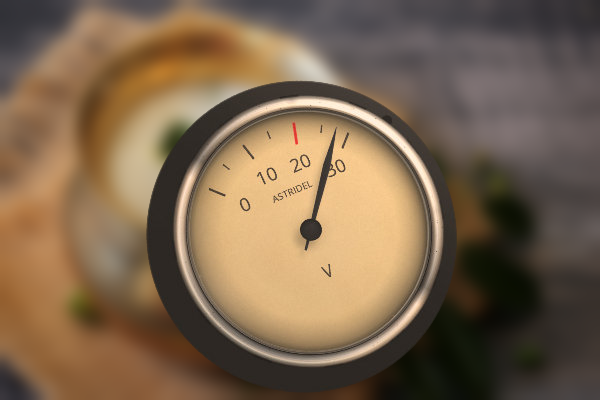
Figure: 27.5V
